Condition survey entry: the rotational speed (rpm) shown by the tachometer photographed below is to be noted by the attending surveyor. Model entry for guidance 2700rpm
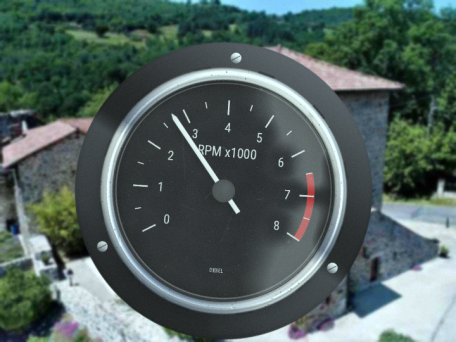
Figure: 2750rpm
